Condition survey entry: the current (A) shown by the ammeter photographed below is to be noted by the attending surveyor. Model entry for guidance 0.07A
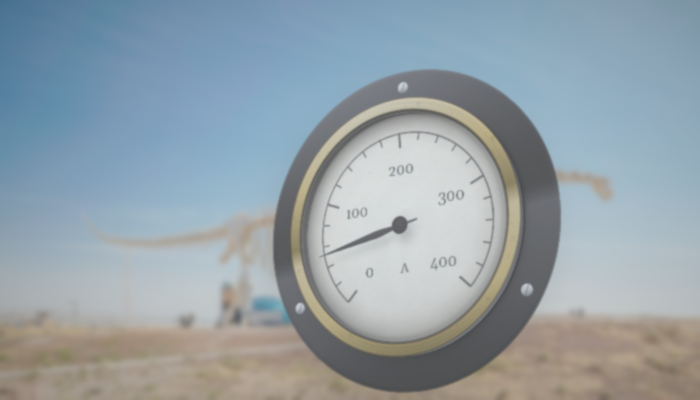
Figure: 50A
